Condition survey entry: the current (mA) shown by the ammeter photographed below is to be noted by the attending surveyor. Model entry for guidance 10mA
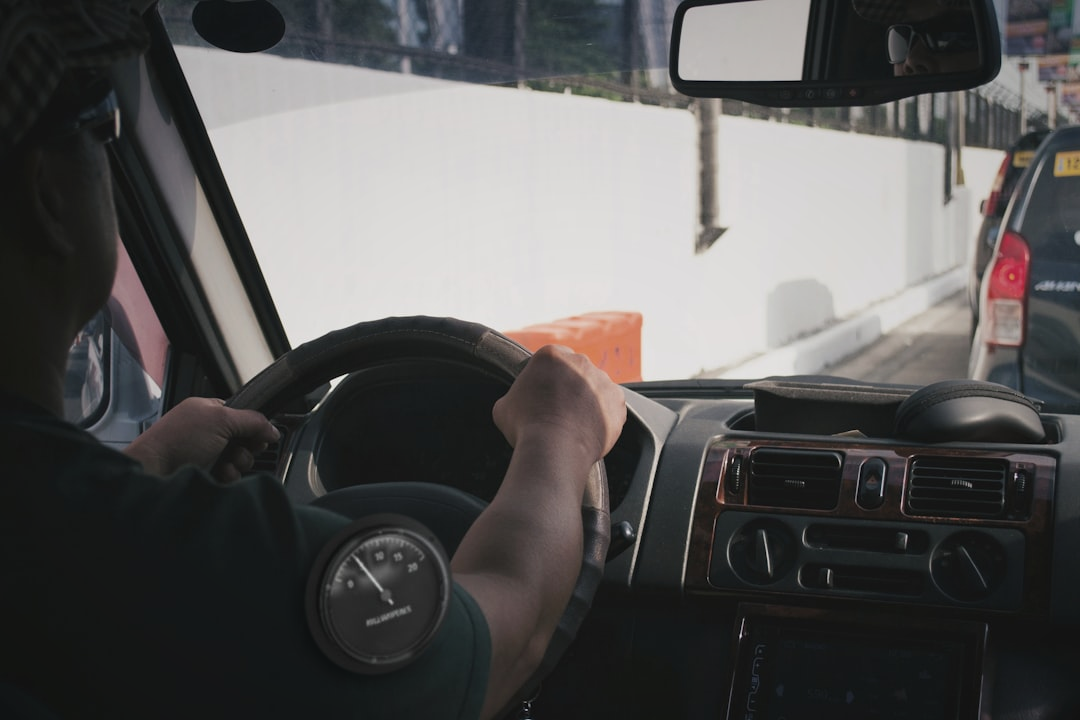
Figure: 5mA
